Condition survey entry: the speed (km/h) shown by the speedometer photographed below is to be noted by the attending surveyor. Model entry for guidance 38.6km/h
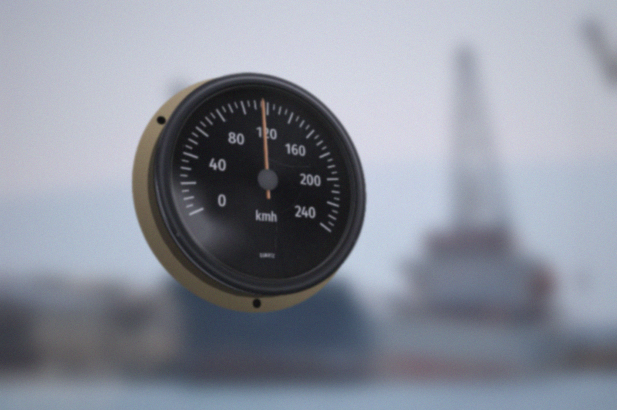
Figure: 115km/h
